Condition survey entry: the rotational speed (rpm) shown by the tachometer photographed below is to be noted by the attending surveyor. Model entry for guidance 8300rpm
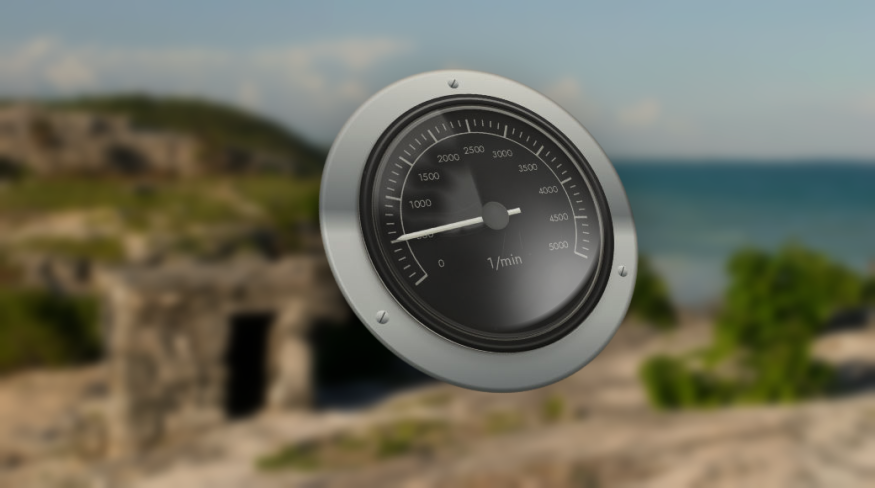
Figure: 500rpm
